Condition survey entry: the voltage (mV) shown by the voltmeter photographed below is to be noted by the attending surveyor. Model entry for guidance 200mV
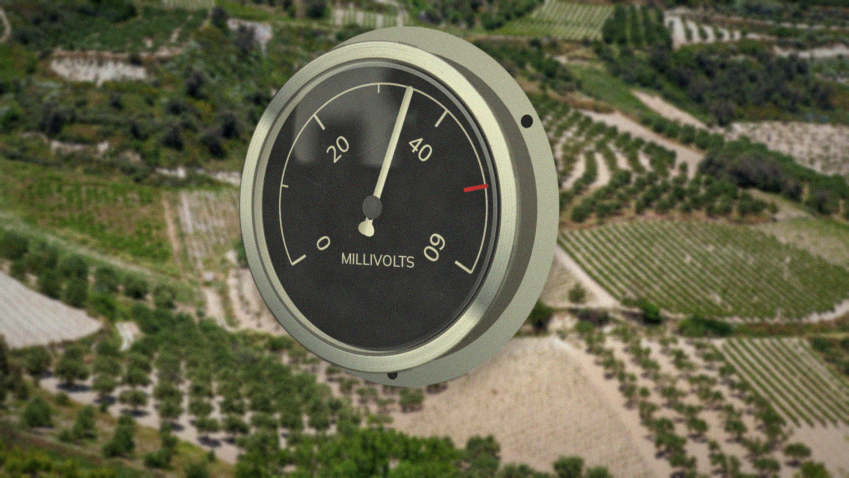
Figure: 35mV
